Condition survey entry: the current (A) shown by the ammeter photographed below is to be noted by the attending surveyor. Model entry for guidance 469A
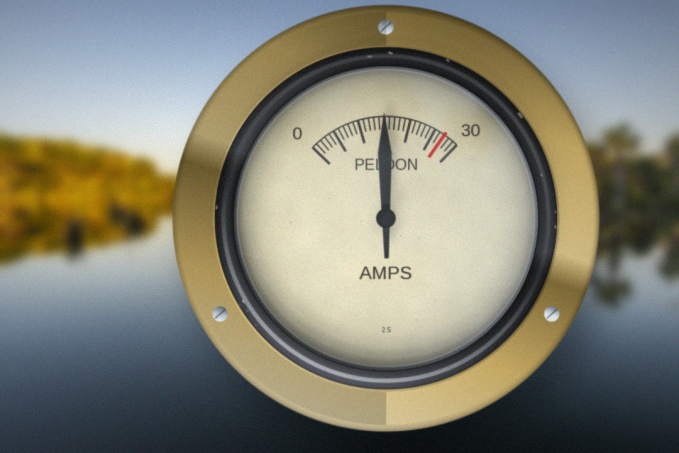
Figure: 15A
